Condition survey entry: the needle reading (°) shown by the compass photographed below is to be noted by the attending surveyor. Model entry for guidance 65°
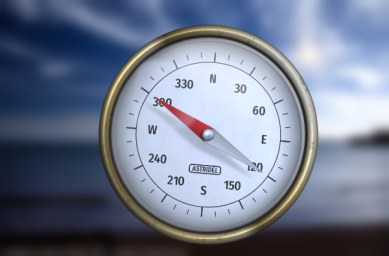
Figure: 300°
